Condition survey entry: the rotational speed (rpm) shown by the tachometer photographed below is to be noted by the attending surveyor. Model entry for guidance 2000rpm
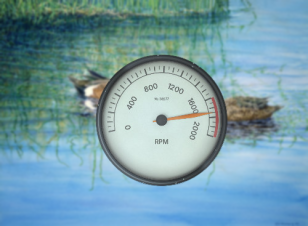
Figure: 1750rpm
